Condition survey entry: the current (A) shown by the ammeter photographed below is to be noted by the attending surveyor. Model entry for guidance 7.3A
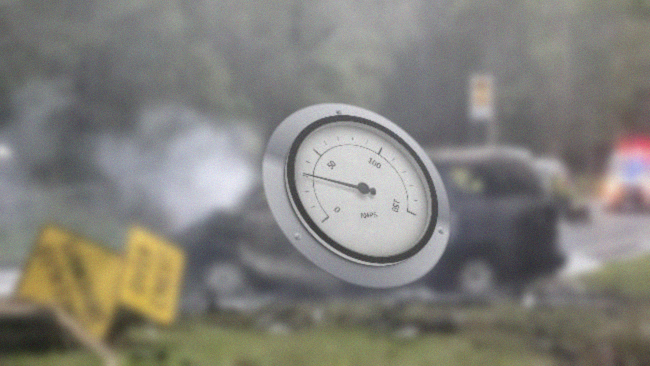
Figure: 30A
